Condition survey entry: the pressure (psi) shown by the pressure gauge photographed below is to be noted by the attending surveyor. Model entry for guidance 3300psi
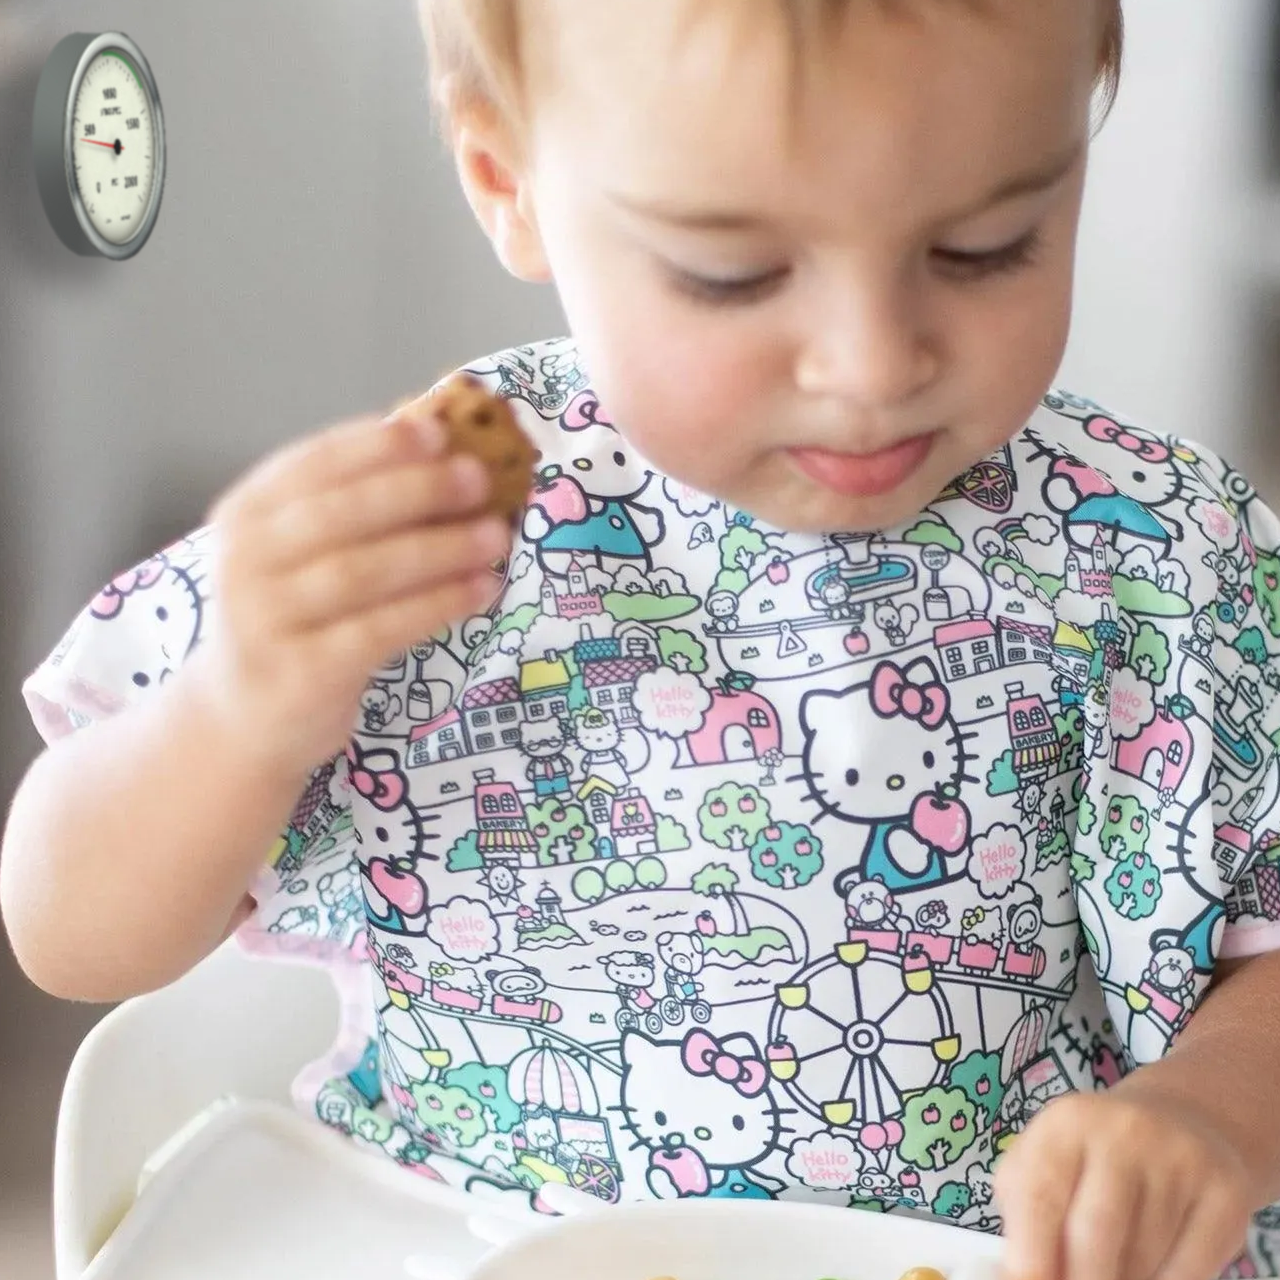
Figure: 400psi
